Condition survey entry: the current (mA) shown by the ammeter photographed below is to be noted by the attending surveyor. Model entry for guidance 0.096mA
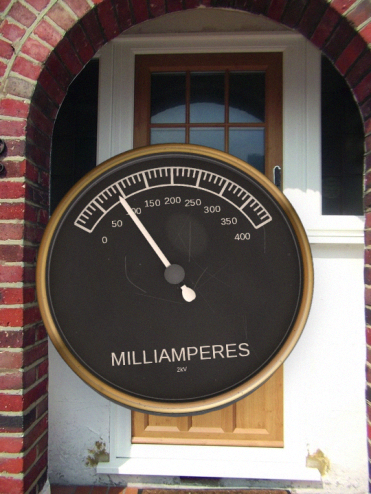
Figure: 90mA
